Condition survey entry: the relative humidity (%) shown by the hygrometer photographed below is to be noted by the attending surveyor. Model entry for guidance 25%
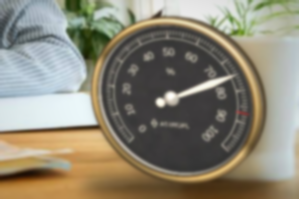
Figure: 75%
